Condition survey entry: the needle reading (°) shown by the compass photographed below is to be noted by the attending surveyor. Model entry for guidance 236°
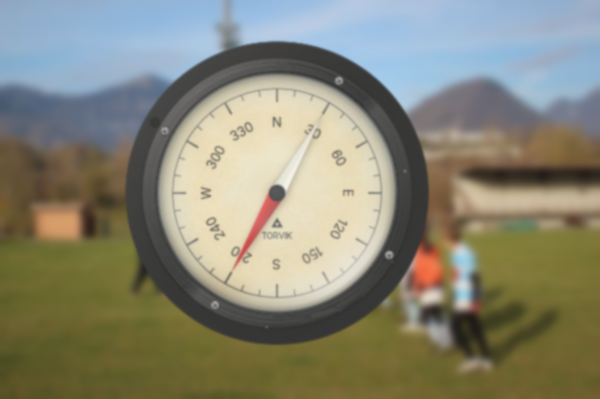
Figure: 210°
